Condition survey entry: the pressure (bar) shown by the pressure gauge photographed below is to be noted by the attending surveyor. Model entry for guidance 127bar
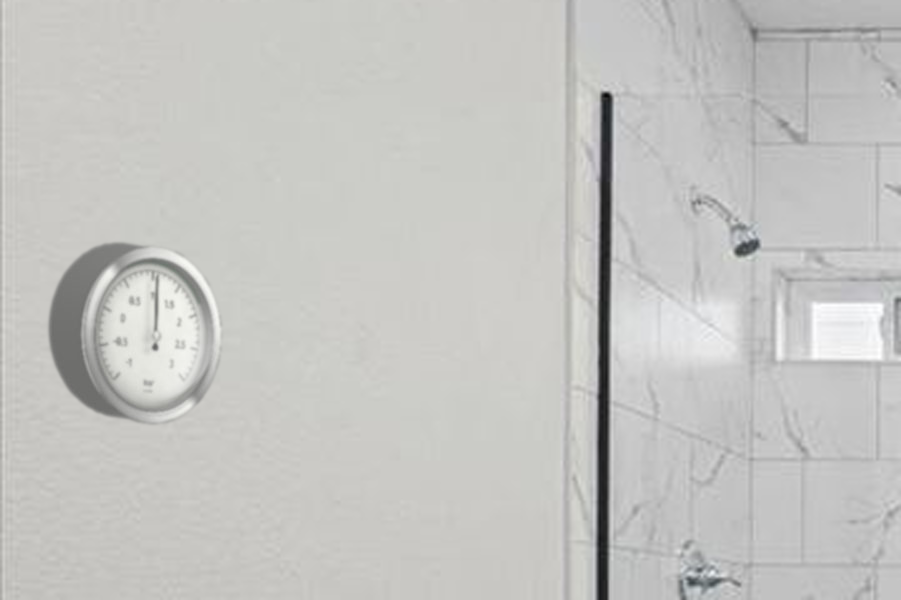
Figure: 1bar
